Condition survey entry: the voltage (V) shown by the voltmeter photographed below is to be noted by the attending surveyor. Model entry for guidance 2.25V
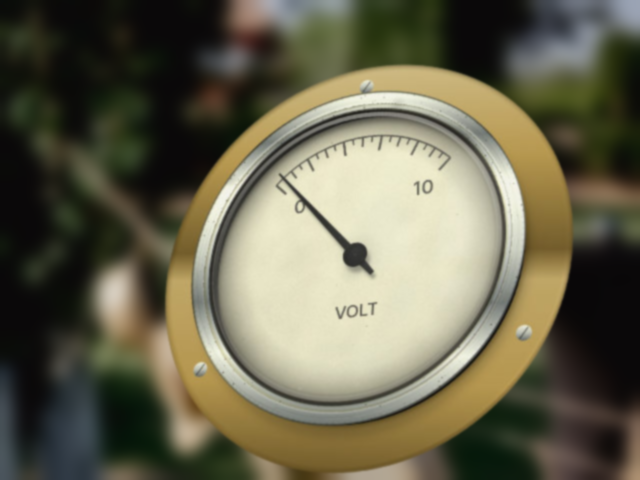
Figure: 0.5V
